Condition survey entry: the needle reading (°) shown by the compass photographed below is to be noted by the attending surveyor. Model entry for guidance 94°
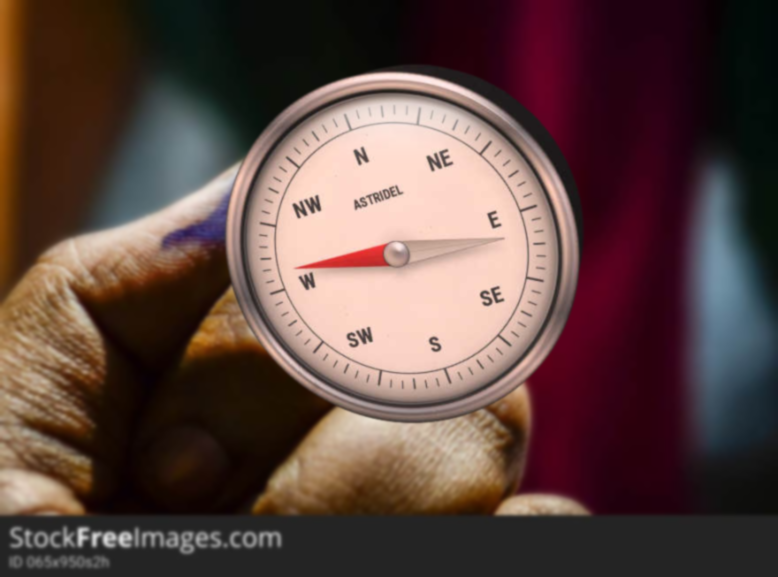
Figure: 280°
